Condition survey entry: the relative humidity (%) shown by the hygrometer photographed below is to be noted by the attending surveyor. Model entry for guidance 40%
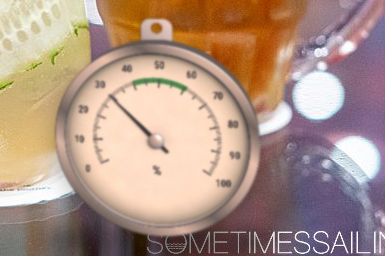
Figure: 30%
